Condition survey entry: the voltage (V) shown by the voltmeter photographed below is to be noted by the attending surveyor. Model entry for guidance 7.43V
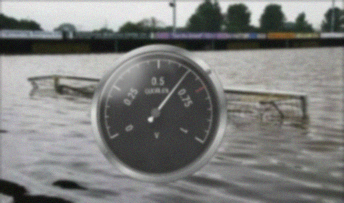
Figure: 0.65V
